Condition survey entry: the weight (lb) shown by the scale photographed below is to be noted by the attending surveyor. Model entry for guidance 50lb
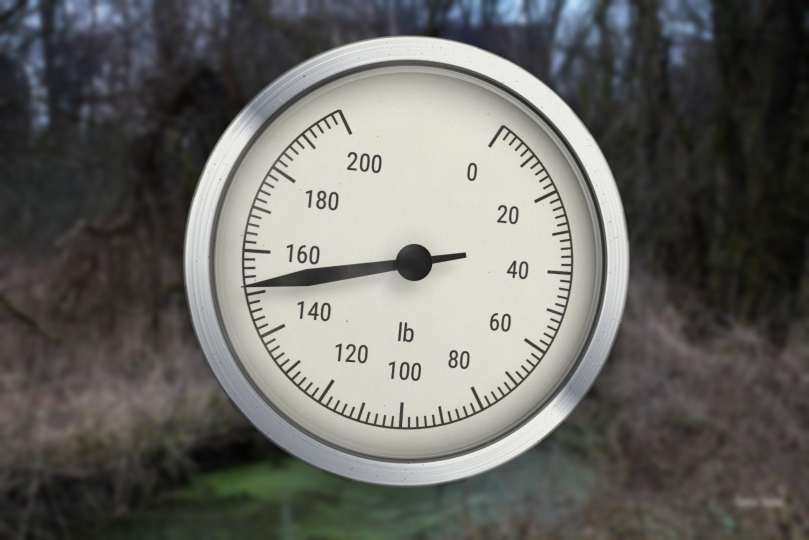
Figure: 152lb
